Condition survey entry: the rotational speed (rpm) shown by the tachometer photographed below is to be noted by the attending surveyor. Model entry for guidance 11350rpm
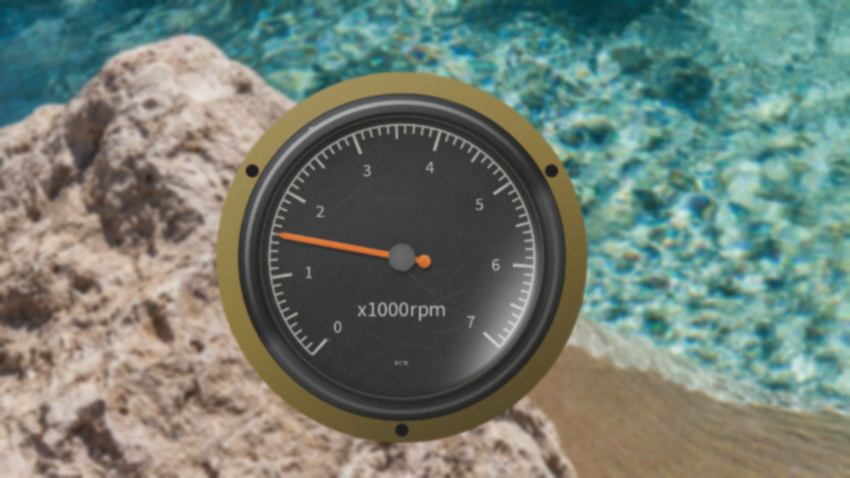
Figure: 1500rpm
